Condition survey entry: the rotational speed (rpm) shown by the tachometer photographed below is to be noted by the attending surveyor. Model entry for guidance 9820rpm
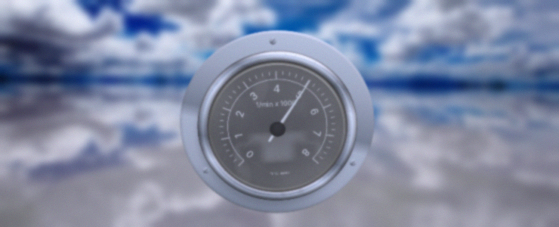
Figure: 5000rpm
